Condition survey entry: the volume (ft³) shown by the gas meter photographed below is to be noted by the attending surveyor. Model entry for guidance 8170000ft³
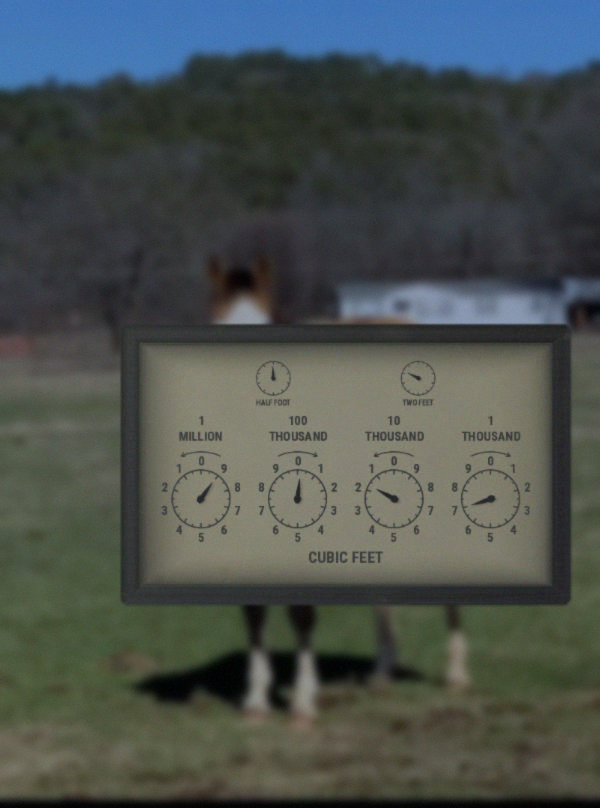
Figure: 901700ft³
